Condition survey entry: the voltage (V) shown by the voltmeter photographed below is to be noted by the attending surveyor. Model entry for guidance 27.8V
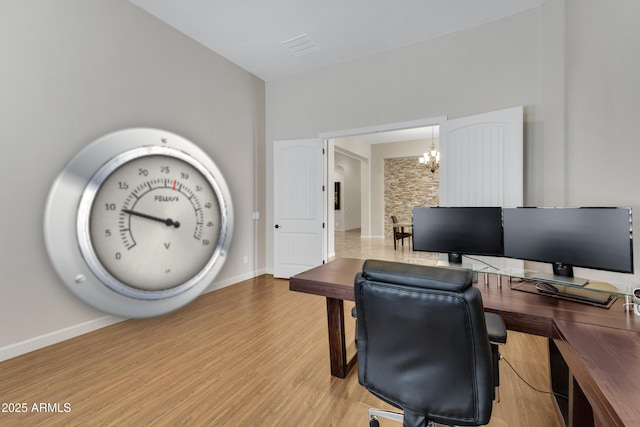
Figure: 10V
